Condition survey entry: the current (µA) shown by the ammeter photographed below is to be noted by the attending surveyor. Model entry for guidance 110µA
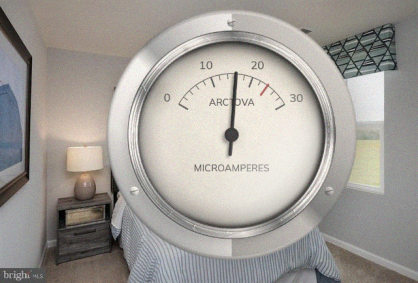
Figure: 16µA
